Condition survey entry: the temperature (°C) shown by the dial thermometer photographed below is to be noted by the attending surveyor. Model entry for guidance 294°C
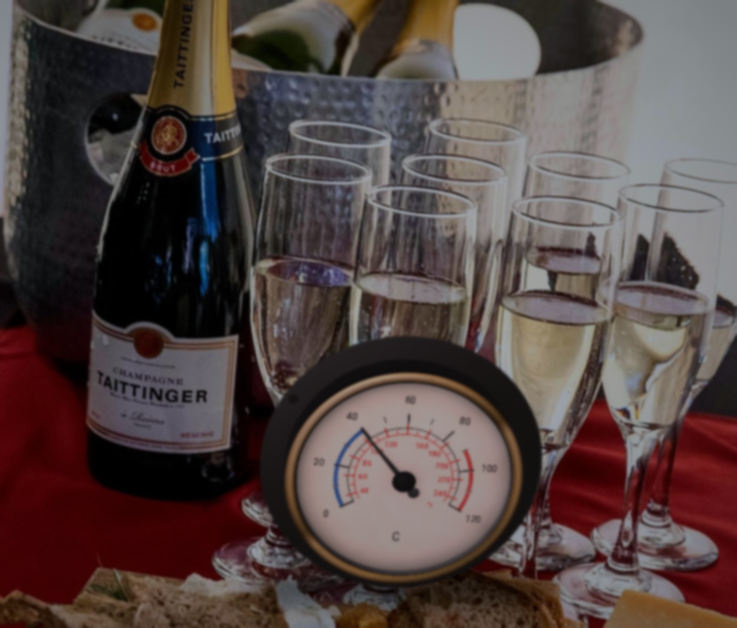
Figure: 40°C
